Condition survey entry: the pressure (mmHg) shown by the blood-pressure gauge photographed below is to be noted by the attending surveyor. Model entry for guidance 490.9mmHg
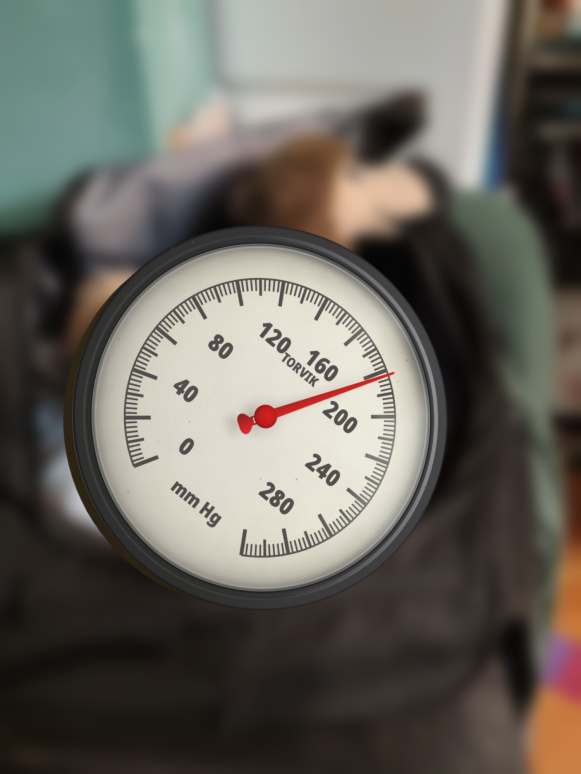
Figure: 182mmHg
